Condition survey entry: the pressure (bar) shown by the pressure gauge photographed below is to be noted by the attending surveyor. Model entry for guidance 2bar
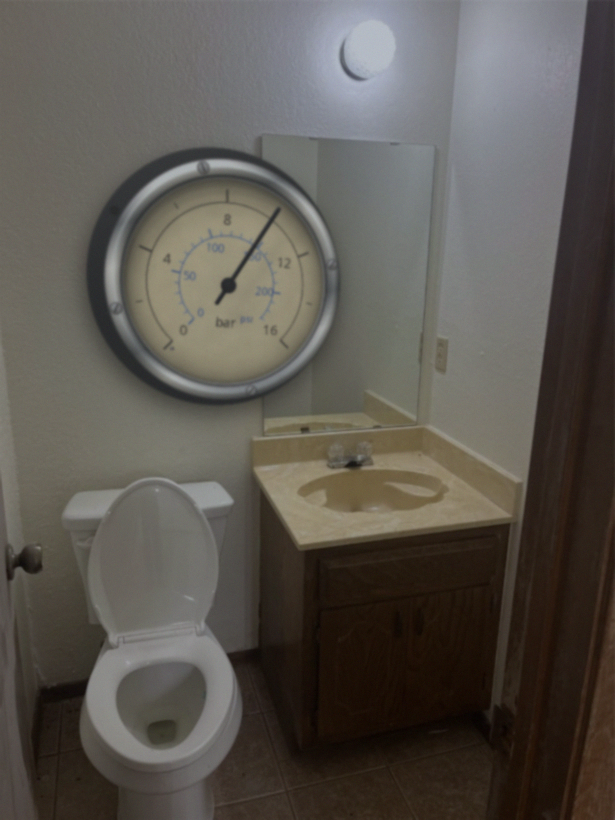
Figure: 10bar
